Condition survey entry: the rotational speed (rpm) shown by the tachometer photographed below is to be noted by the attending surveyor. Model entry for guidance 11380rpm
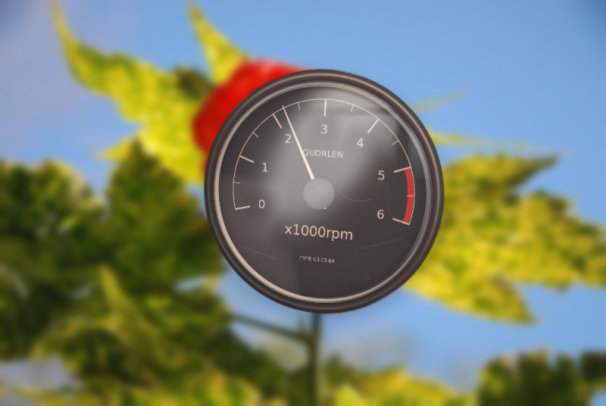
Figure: 2250rpm
